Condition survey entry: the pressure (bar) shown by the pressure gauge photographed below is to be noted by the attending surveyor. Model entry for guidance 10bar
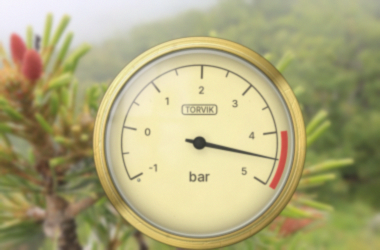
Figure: 4.5bar
